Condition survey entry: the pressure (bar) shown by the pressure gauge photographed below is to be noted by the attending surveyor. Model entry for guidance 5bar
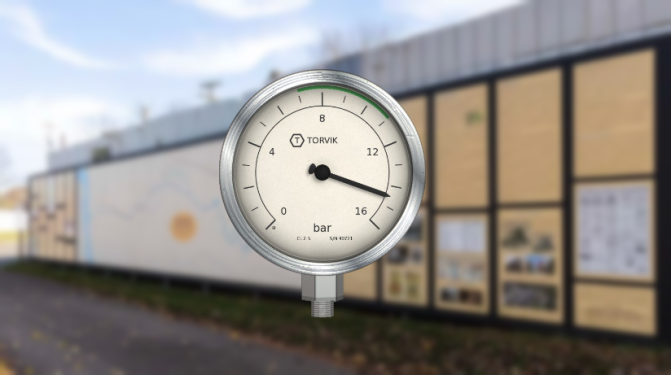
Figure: 14.5bar
